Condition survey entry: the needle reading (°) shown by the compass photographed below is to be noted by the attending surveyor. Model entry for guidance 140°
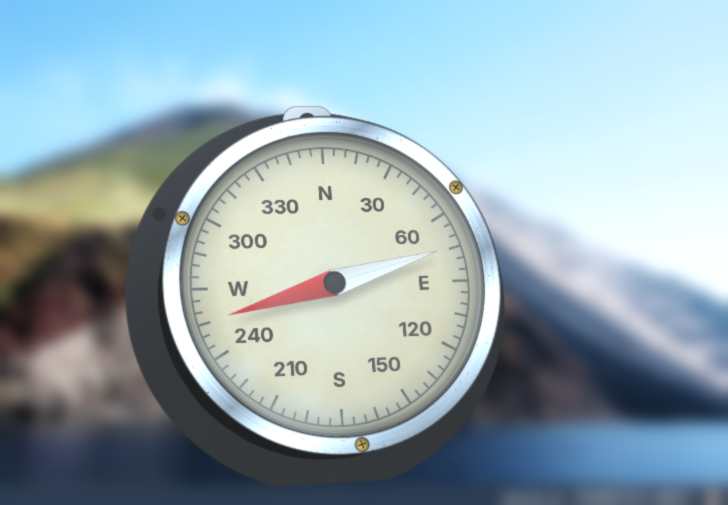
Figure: 255°
